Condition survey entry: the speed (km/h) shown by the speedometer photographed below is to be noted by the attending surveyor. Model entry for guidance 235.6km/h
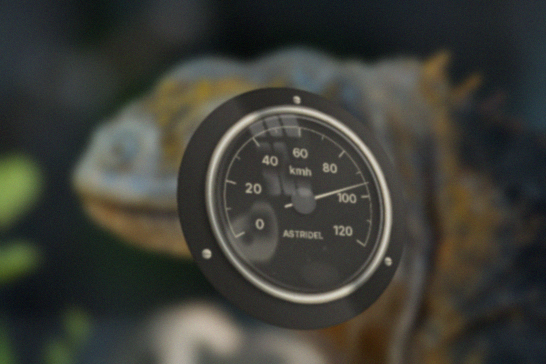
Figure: 95km/h
